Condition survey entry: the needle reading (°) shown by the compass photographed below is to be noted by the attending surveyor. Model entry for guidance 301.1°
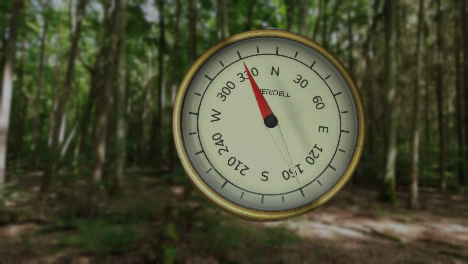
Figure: 330°
